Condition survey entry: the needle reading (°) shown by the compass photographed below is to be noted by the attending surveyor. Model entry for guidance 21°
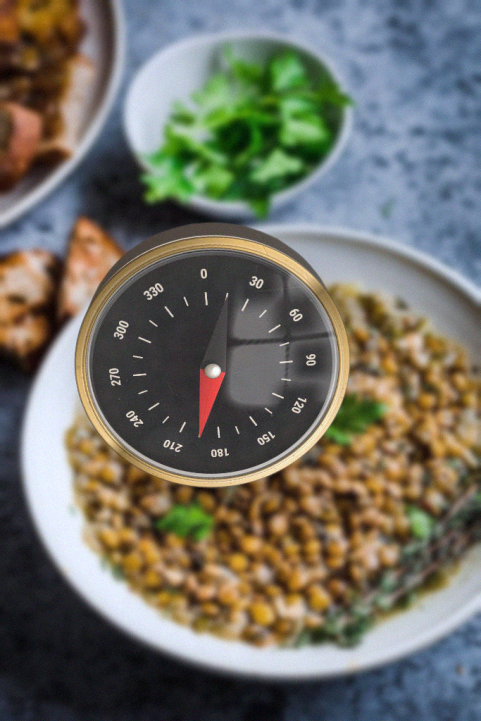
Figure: 195°
